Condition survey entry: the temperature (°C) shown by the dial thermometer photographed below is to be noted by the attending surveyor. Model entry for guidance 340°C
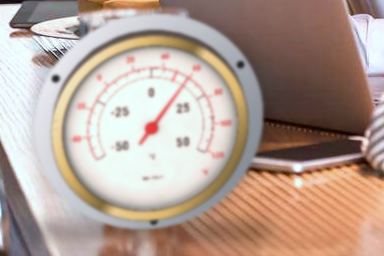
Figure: 15°C
